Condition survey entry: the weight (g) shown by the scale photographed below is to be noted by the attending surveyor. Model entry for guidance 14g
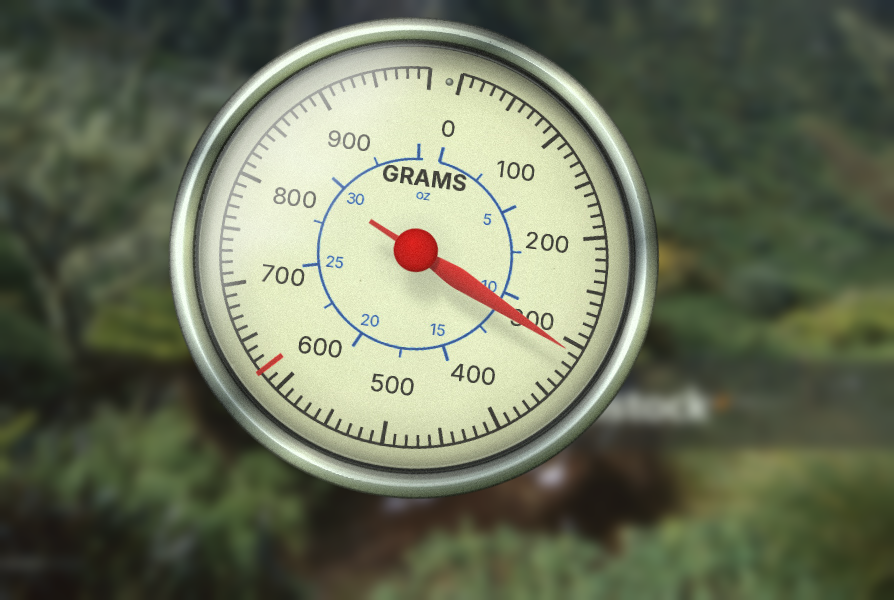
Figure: 310g
